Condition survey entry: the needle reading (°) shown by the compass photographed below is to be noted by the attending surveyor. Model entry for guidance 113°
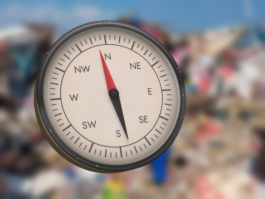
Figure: 350°
